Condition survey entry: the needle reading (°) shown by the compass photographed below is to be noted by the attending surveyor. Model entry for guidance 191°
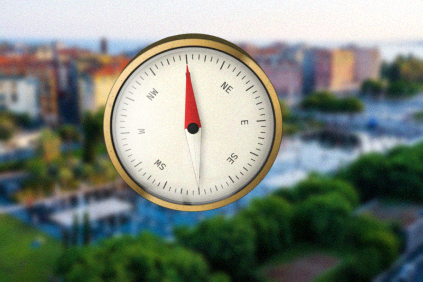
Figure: 0°
